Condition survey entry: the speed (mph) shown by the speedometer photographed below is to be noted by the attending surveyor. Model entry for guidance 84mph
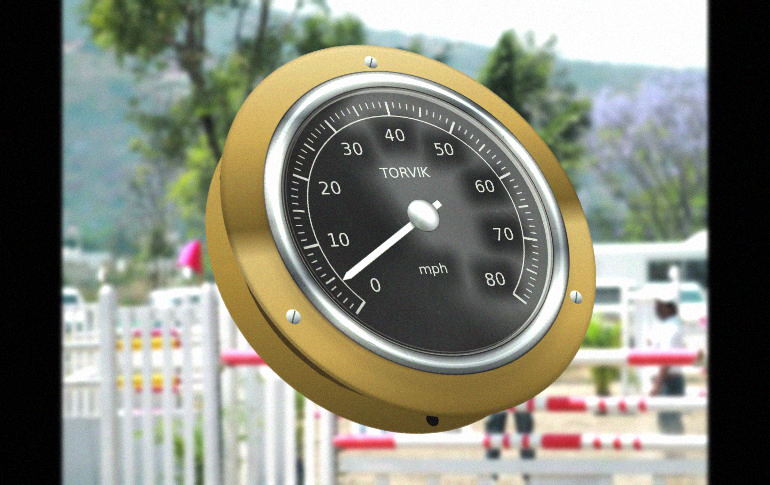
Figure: 4mph
